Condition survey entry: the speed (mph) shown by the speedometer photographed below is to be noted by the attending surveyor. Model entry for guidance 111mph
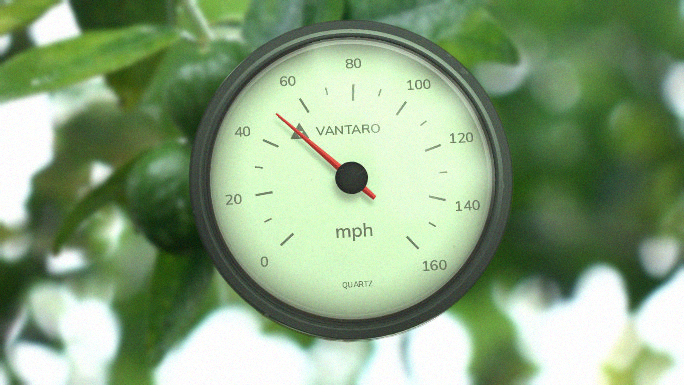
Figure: 50mph
